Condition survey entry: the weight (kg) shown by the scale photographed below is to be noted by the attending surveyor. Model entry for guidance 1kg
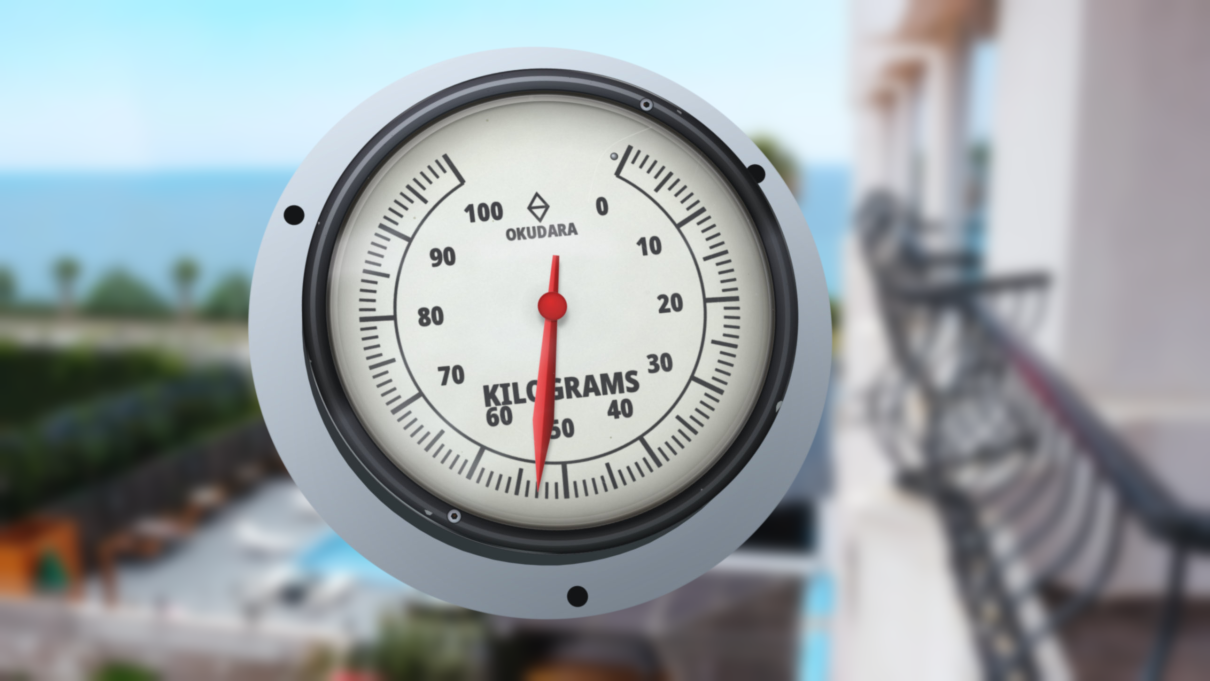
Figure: 53kg
